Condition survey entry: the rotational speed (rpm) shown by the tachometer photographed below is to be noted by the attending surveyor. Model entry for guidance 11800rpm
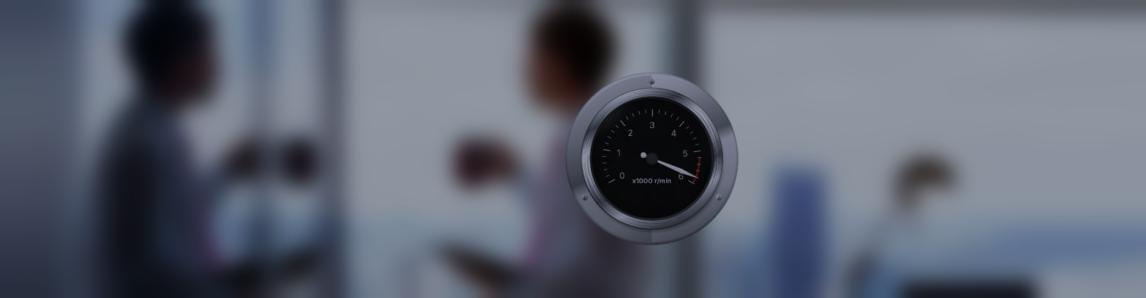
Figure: 5800rpm
